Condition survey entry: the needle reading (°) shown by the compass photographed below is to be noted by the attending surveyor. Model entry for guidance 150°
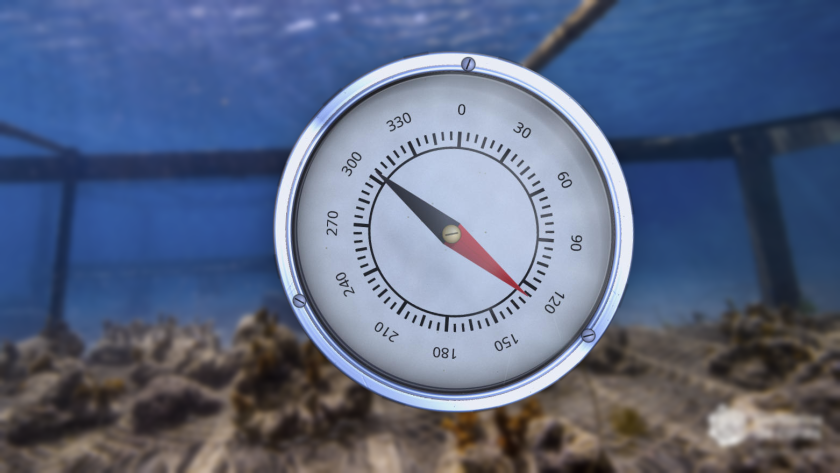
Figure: 125°
